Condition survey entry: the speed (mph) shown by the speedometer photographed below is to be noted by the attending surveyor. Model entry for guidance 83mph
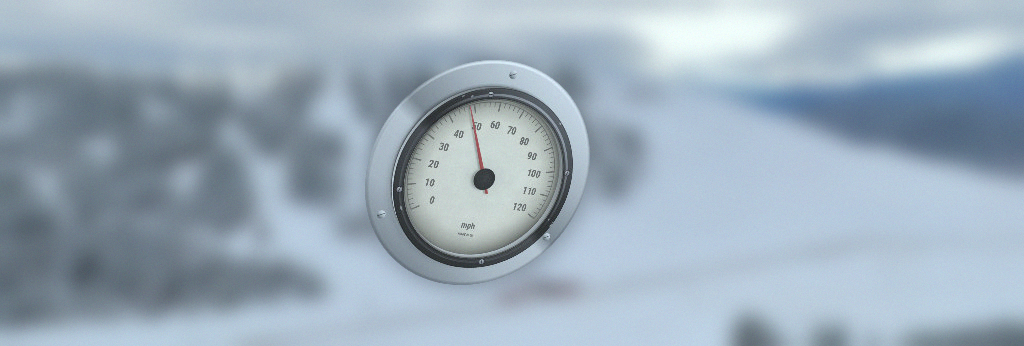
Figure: 48mph
